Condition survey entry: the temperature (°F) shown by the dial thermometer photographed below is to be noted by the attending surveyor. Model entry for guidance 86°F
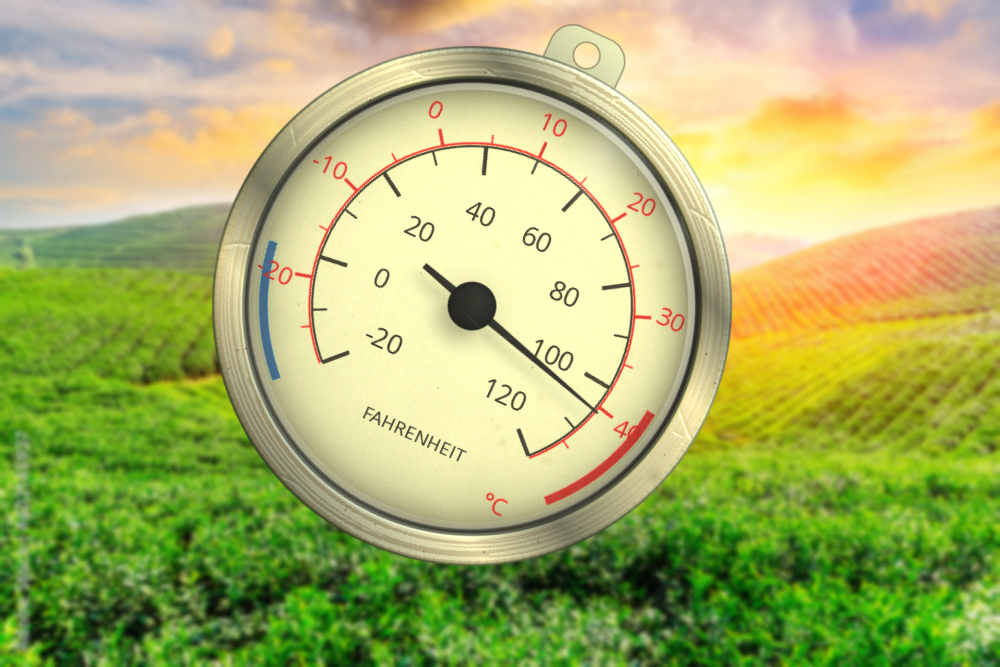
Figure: 105°F
